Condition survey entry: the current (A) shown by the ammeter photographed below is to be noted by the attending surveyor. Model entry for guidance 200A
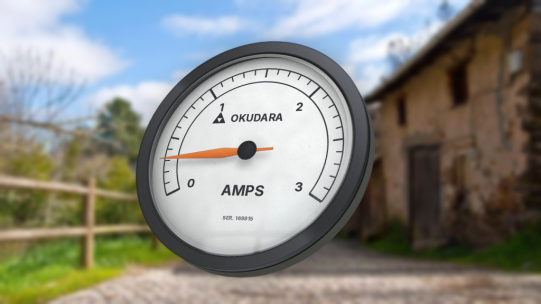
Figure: 0.3A
